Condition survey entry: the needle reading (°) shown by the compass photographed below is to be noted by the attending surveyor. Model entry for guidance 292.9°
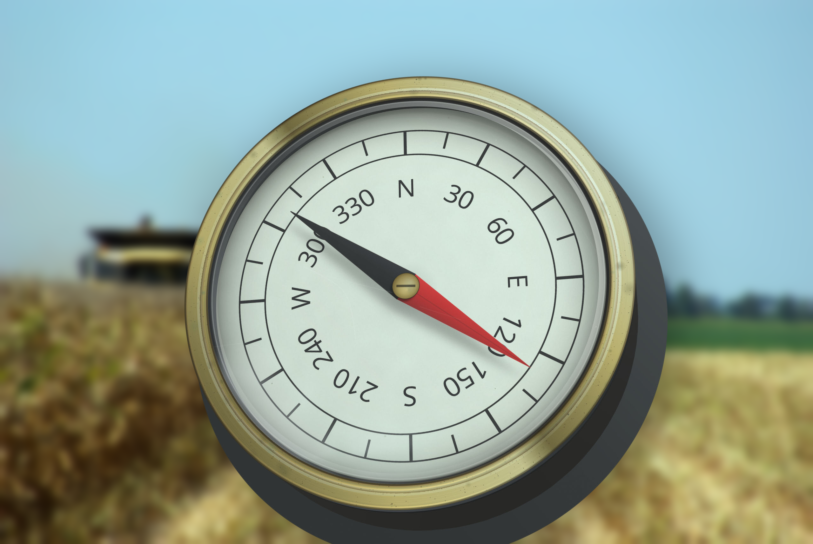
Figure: 127.5°
